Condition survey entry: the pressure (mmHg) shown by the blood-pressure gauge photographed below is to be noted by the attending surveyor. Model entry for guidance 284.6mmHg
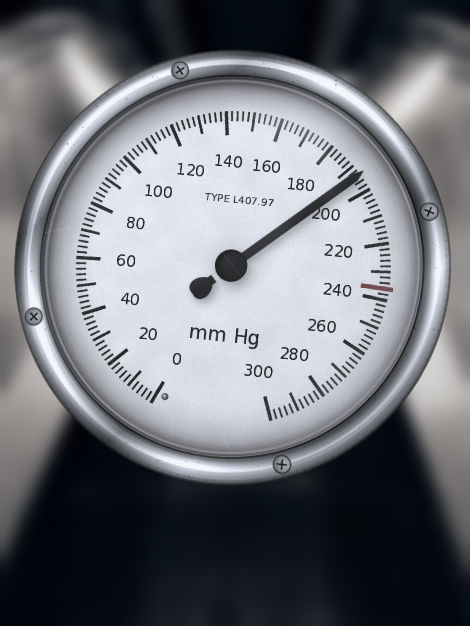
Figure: 194mmHg
